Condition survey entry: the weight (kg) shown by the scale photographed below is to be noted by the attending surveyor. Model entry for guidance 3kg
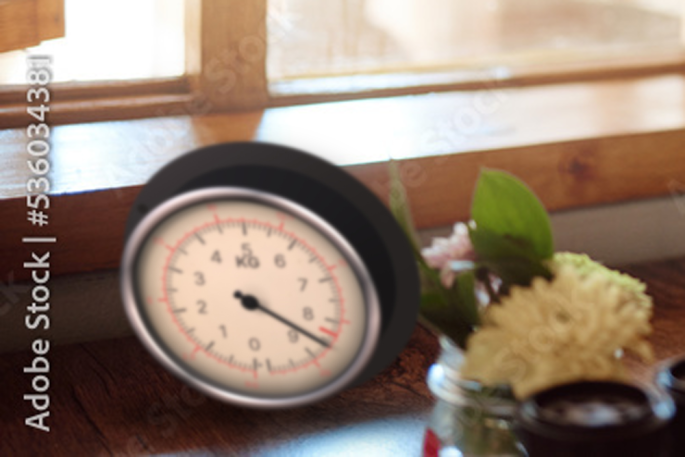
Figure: 8.5kg
